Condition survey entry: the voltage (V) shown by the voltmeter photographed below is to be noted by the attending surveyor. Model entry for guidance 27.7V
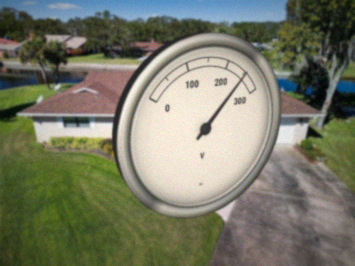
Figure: 250V
